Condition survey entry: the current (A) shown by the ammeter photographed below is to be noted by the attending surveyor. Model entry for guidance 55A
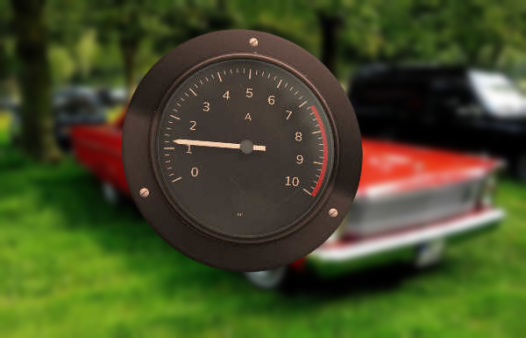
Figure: 1.2A
